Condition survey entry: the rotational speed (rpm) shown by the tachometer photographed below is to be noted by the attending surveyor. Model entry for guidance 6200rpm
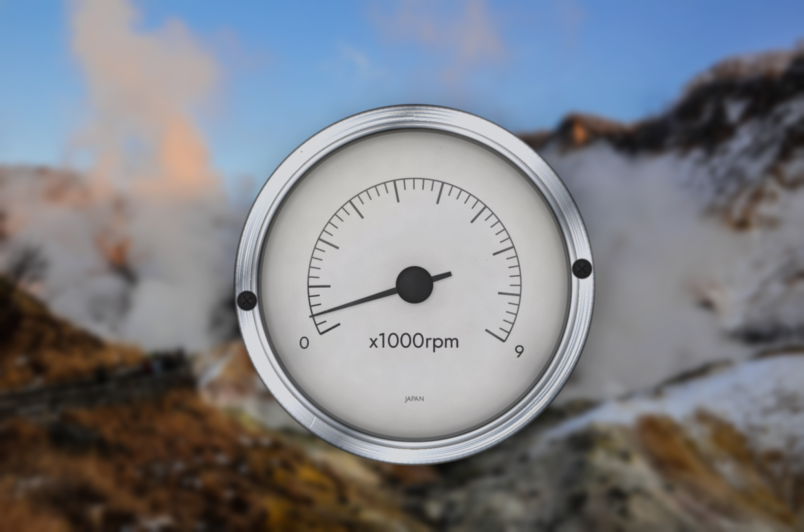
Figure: 400rpm
